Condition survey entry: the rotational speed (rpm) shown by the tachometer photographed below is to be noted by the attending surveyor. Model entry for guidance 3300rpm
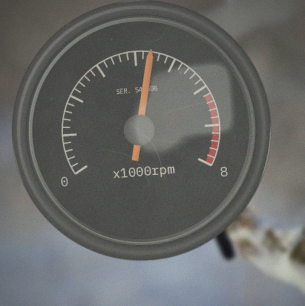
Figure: 4400rpm
